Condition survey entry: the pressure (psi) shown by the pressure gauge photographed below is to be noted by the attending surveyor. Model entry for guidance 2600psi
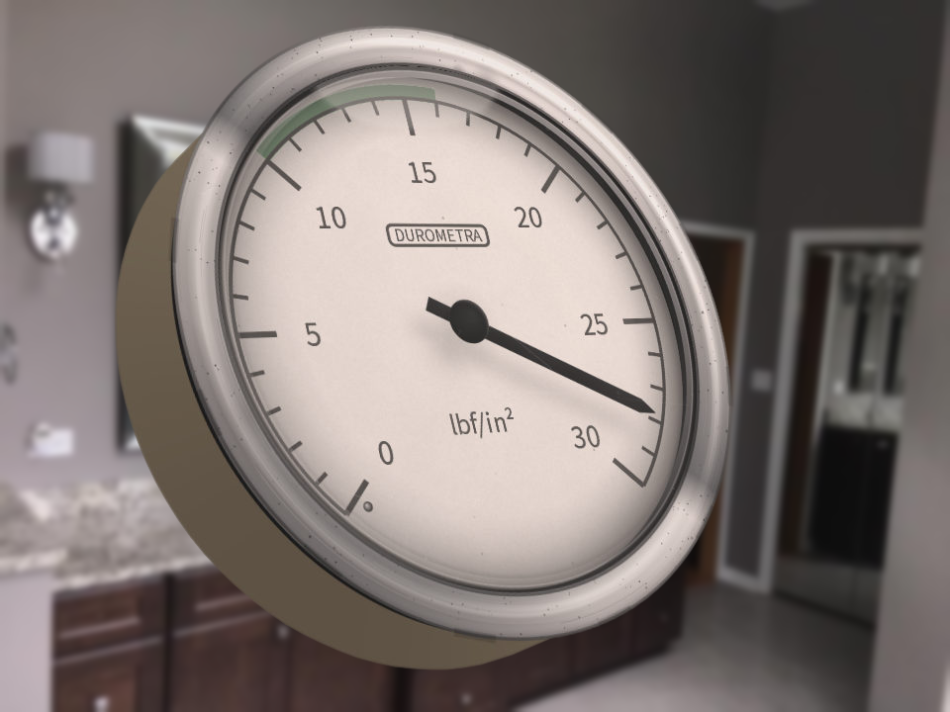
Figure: 28psi
